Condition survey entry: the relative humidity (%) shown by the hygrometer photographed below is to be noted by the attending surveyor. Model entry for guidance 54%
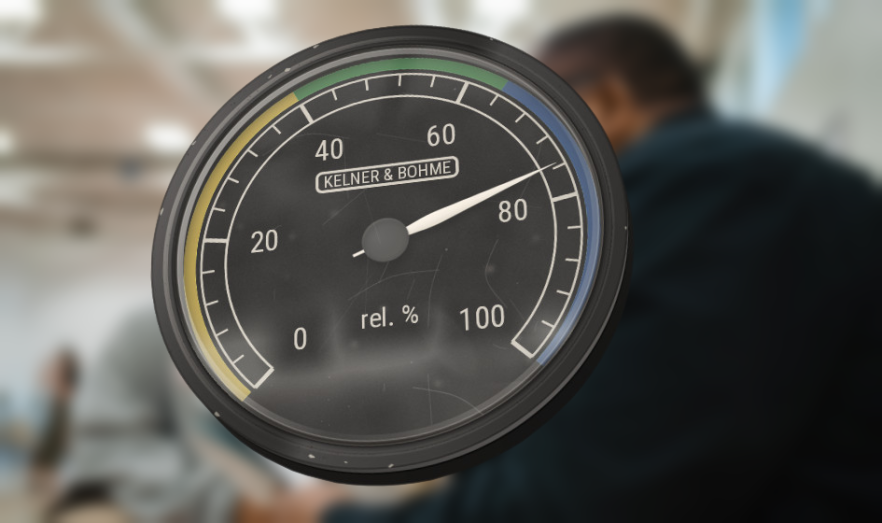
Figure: 76%
